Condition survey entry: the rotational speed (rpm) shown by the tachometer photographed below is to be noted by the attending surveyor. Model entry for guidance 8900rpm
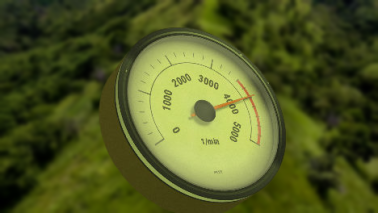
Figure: 4000rpm
